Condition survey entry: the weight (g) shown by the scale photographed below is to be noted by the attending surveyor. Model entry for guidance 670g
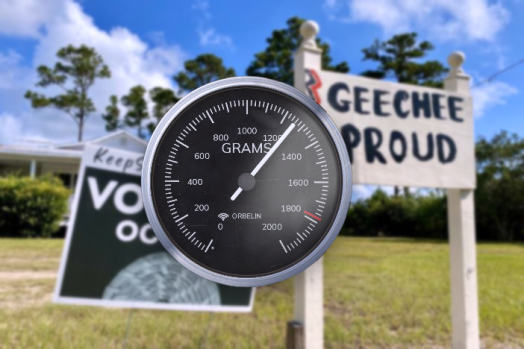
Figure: 1260g
